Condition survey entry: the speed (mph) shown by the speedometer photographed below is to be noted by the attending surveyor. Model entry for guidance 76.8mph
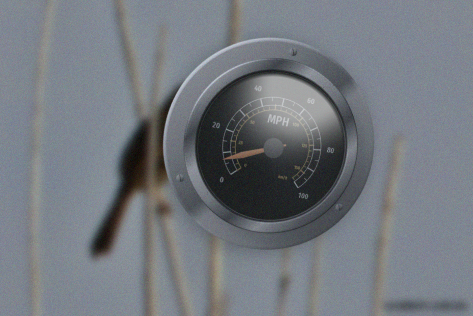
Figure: 7.5mph
